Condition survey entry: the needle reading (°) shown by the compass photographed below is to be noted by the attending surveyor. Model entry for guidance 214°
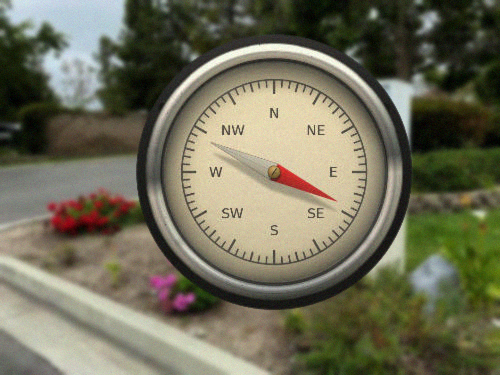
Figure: 115°
